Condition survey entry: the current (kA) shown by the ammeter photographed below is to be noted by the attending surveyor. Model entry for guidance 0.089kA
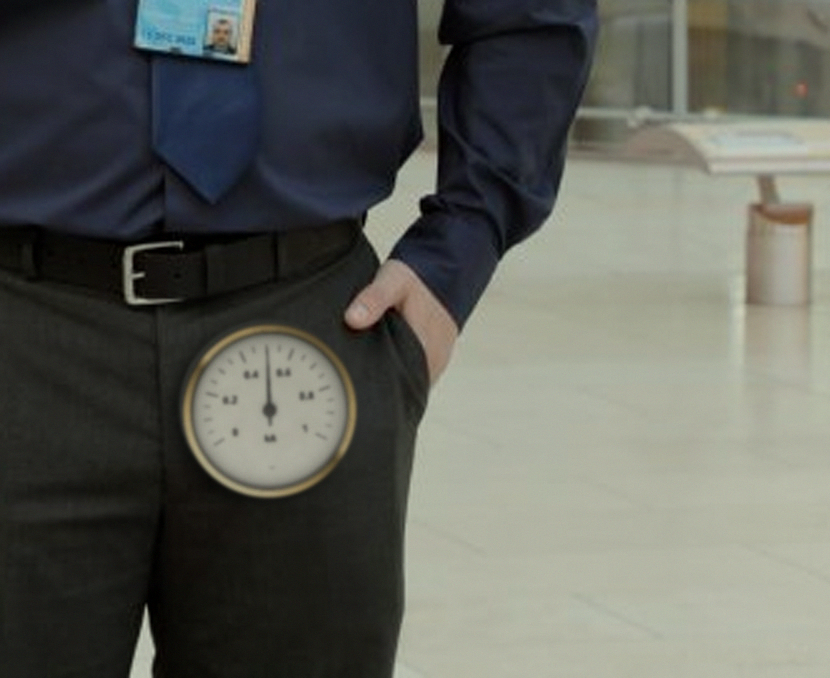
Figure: 0.5kA
